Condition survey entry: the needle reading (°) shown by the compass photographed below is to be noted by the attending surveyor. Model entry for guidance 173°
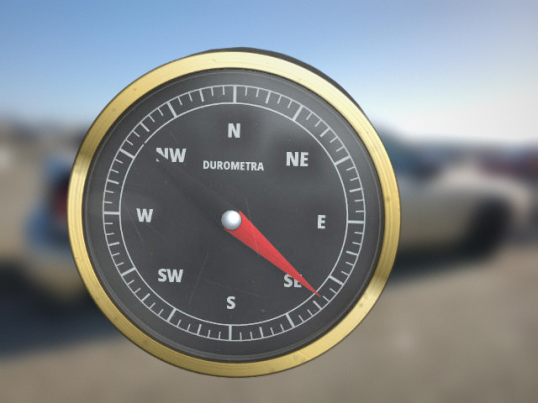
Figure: 130°
